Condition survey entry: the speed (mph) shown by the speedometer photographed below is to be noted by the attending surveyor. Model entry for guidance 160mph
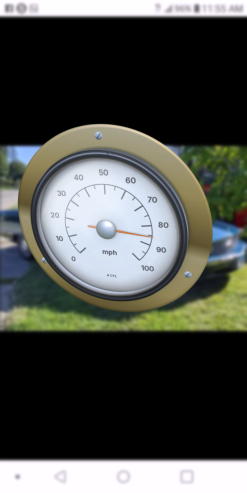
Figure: 85mph
